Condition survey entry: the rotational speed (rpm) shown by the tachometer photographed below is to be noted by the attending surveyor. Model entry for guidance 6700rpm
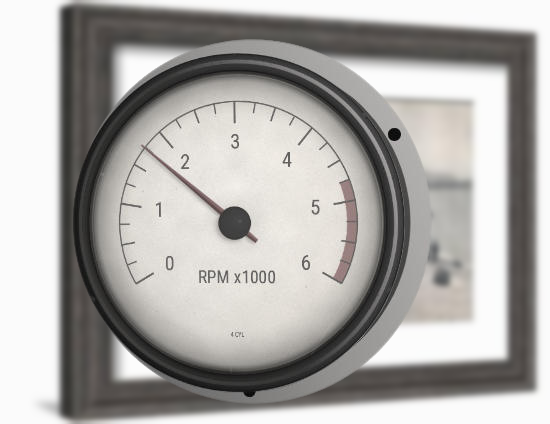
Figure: 1750rpm
